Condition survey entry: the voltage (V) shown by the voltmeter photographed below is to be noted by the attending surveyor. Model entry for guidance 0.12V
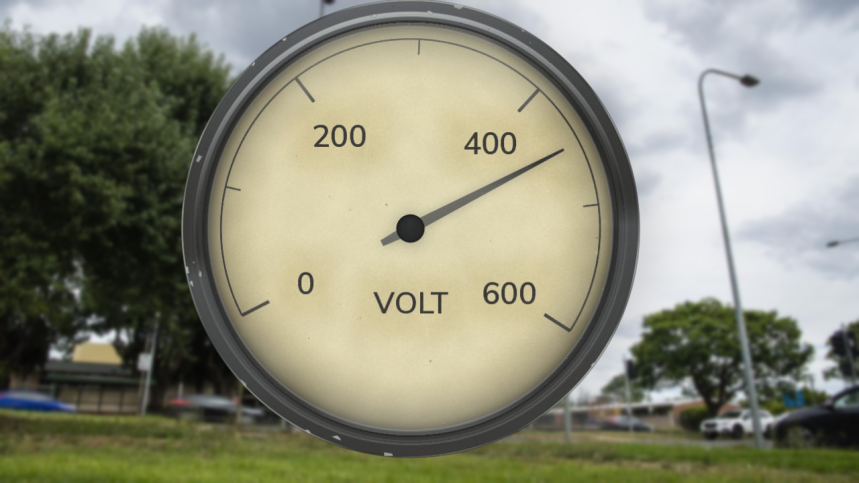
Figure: 450V
